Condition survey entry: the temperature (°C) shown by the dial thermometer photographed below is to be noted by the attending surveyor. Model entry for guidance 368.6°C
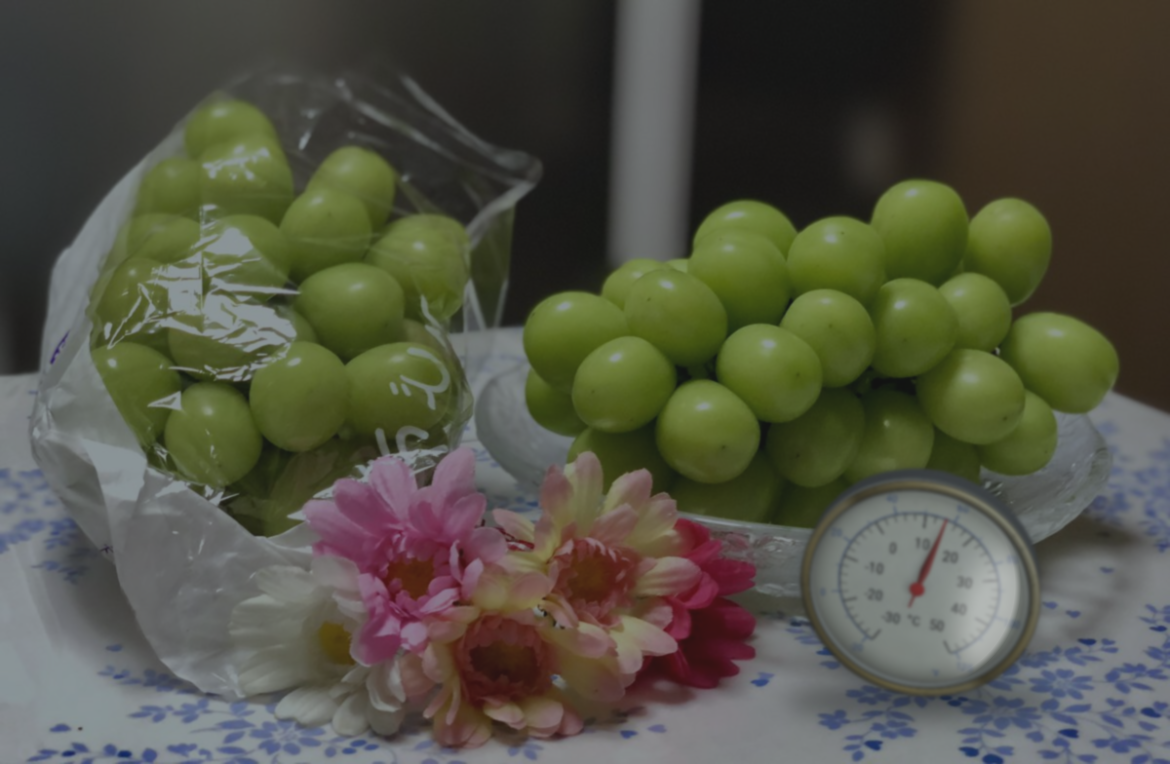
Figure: 14°C
